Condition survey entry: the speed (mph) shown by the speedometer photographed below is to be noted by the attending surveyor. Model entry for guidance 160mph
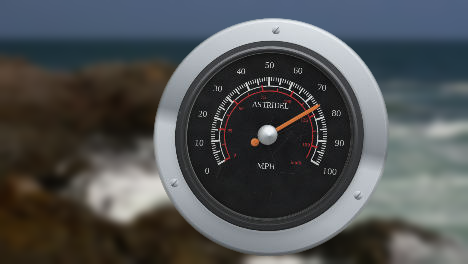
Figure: 75mph
